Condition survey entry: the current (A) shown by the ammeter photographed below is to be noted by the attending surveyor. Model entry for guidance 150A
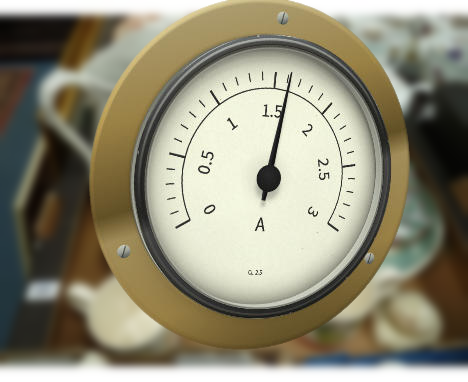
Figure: 1.6A
